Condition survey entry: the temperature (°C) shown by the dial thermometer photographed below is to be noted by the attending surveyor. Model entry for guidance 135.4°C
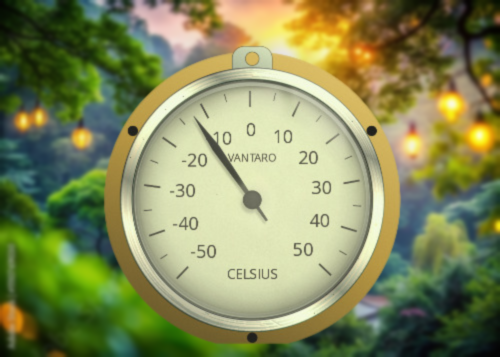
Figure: -12.5°C
